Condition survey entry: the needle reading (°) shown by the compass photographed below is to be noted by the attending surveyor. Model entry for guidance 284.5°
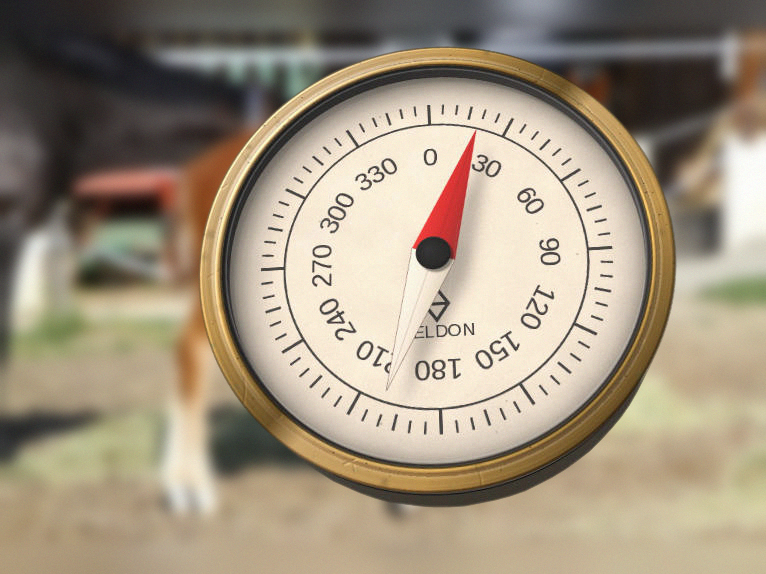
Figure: 20°
